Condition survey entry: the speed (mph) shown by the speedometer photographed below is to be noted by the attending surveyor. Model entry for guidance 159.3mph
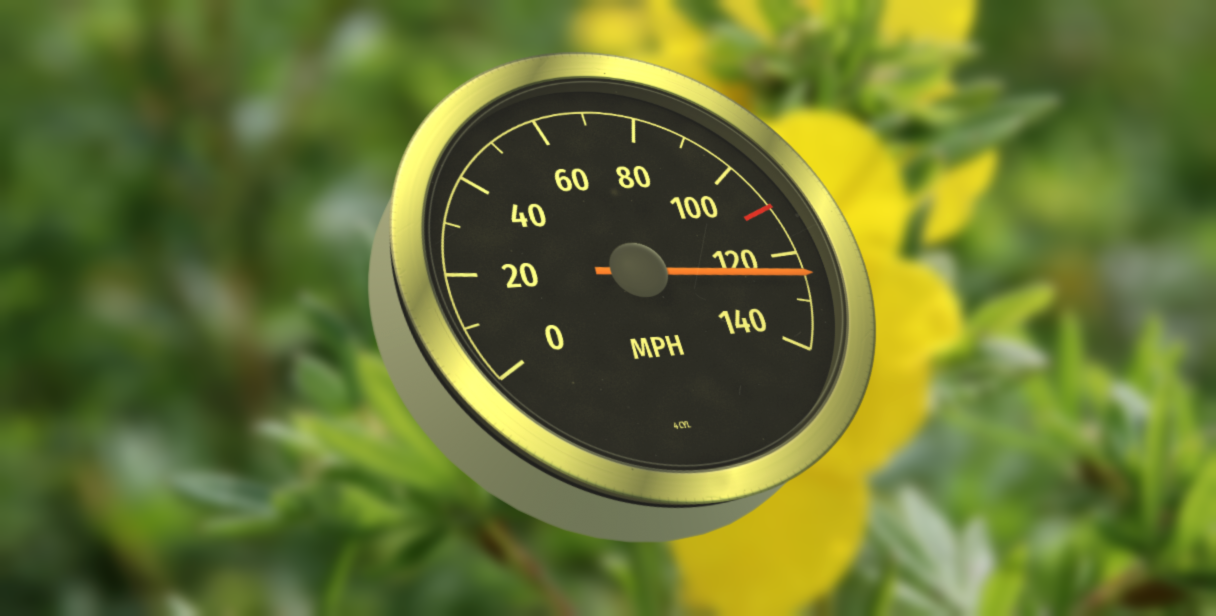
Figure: 125mph
